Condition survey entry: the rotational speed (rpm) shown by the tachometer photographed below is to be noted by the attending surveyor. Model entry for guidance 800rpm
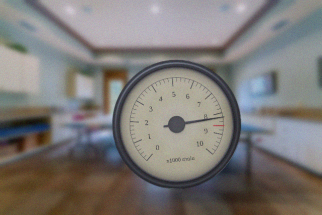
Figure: 8200rpm
